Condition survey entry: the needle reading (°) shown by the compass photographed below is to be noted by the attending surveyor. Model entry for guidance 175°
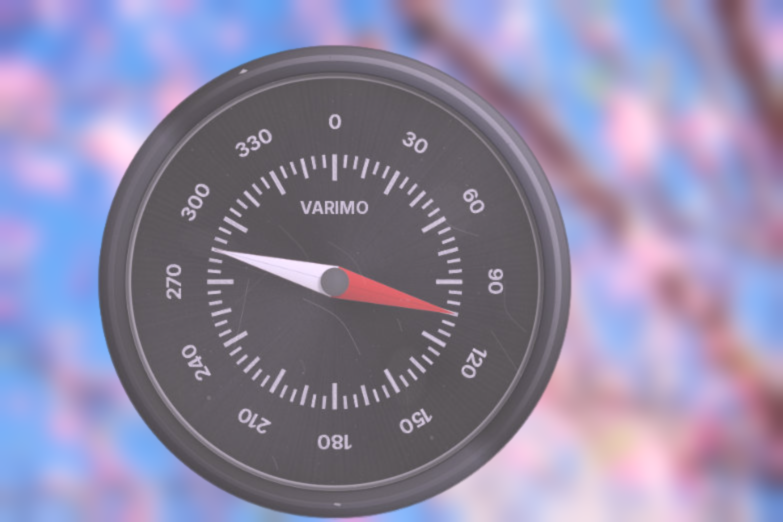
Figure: 105°
